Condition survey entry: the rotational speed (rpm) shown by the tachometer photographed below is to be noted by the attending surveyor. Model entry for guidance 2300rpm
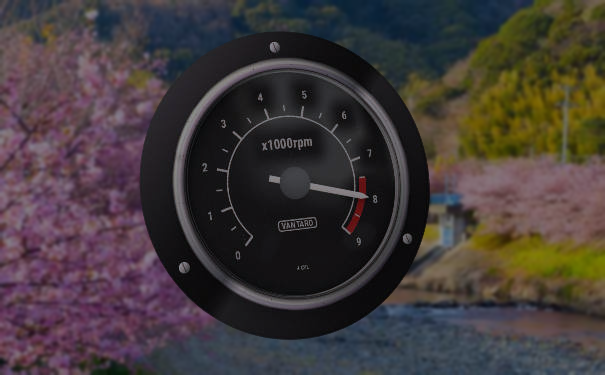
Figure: 8000rpm
